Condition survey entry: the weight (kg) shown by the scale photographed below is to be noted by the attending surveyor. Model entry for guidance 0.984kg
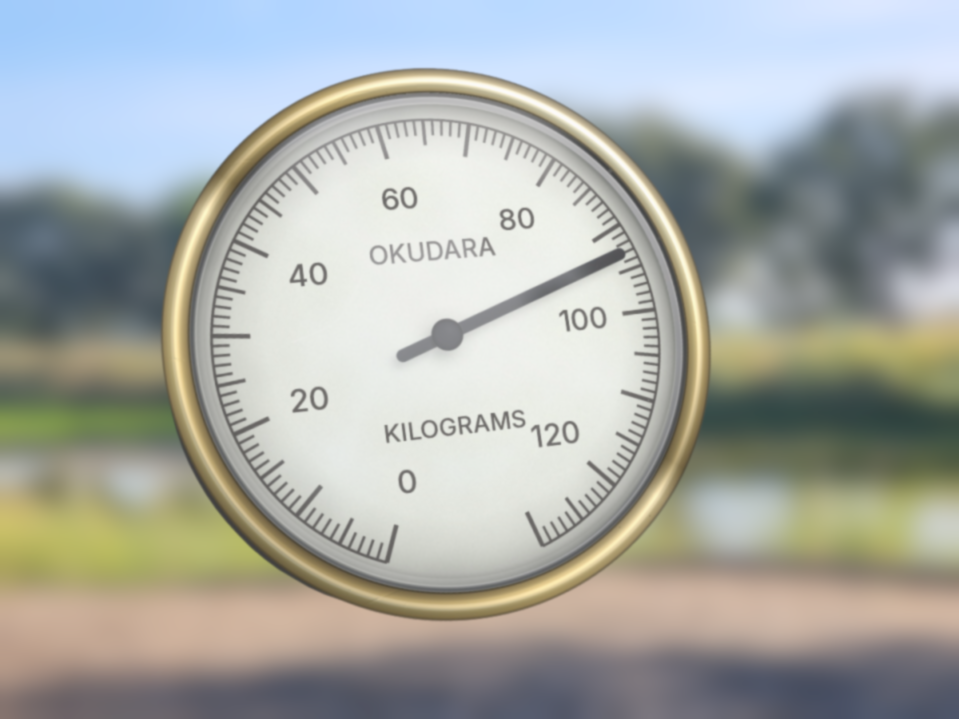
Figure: 93kg
